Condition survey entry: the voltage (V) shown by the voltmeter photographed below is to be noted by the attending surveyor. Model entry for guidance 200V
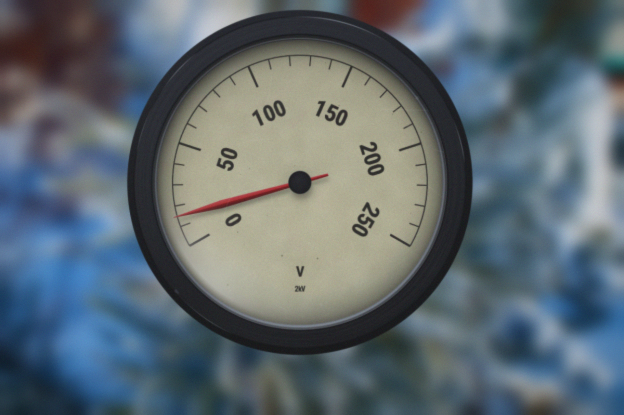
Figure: 15V
